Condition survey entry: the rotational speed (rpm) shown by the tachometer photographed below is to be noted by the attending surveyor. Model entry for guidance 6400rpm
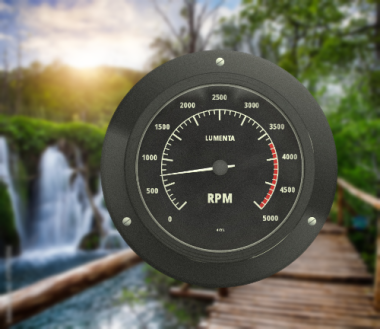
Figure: 700rpm
